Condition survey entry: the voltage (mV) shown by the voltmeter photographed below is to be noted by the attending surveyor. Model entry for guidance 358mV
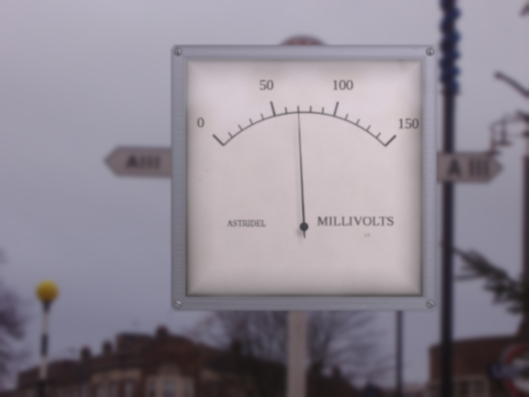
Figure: 70mV
